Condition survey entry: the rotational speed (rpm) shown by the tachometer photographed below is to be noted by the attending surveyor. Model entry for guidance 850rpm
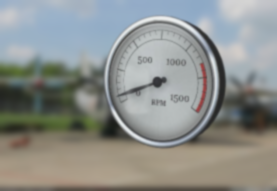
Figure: 50rpm
